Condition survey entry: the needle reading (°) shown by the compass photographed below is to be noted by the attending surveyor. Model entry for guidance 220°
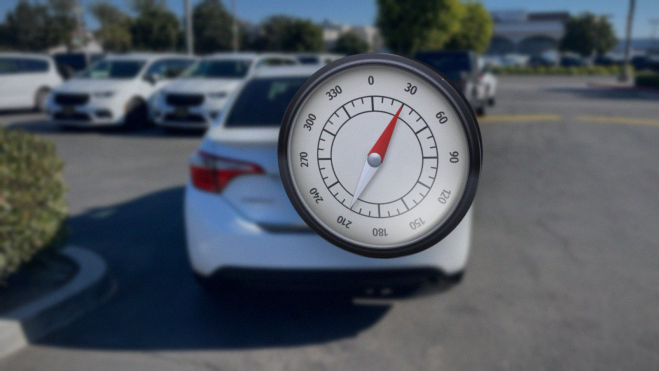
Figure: 30°
